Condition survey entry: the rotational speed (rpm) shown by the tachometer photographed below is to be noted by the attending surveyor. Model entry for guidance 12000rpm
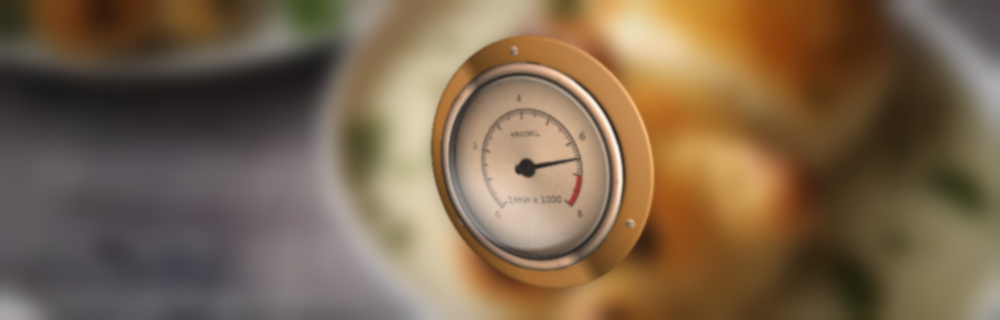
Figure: 6500rpm
